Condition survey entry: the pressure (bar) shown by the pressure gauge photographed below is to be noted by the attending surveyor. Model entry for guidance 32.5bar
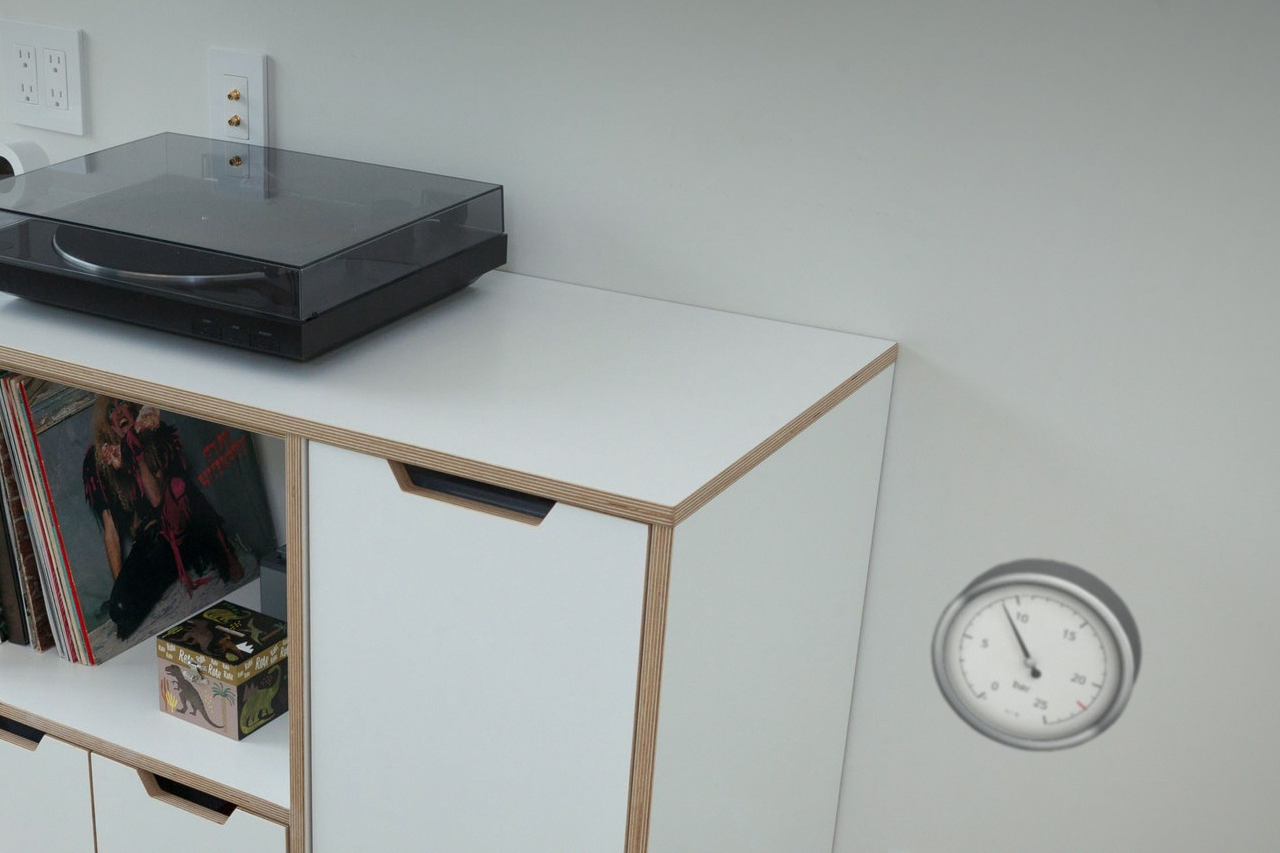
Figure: 9bar
